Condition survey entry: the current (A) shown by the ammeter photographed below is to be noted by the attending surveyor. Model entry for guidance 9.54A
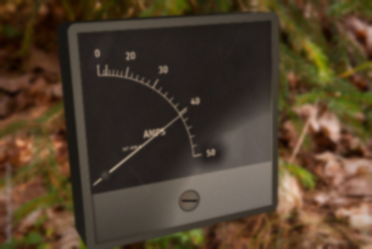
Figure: 40A
